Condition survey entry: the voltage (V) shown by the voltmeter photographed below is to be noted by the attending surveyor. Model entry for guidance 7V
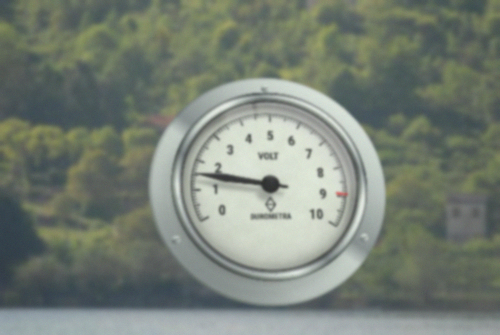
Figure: 1.5V
